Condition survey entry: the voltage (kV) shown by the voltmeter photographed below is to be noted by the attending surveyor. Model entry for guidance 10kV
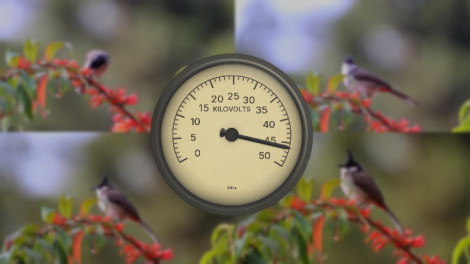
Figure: 46kV
